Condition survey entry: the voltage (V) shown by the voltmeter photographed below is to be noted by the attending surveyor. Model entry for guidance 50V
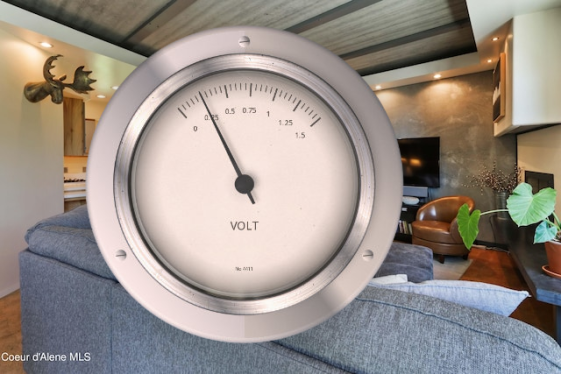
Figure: 0.25V
